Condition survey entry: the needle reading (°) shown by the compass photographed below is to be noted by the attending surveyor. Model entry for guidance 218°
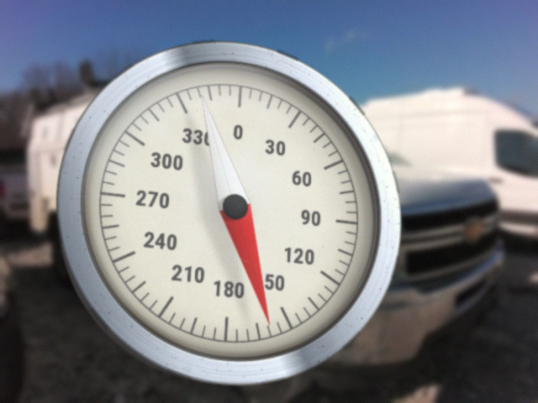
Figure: 160°
